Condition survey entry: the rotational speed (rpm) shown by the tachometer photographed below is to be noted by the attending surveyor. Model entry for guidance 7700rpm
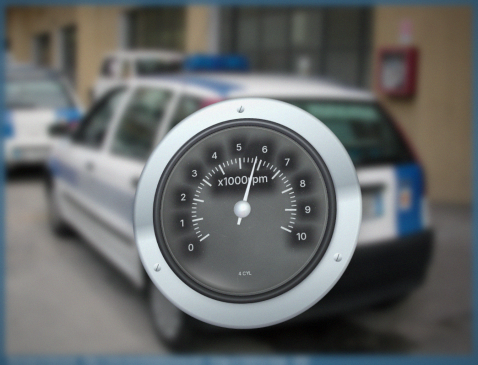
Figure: 5800rpm
